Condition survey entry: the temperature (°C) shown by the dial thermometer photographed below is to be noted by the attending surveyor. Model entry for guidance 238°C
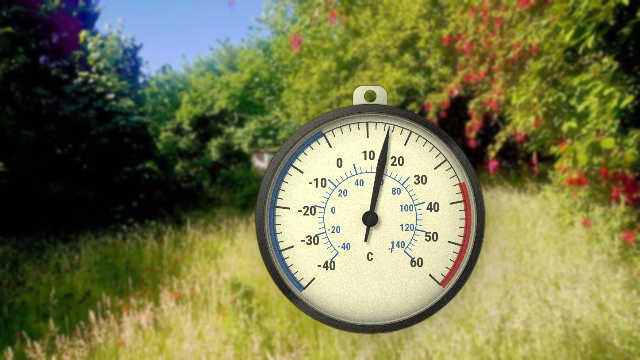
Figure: 15°C
